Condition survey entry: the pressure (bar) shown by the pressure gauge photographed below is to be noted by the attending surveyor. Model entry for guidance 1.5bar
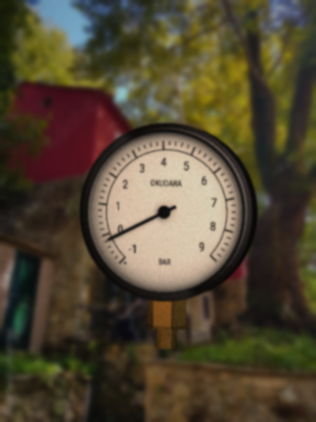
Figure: -0.2bar
